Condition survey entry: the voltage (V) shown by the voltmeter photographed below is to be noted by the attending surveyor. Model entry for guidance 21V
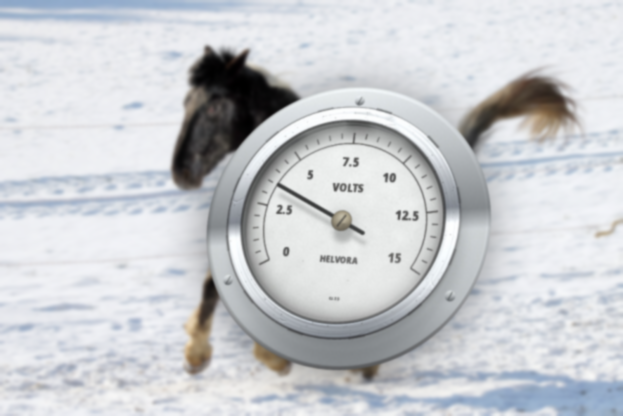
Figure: 3.5V
